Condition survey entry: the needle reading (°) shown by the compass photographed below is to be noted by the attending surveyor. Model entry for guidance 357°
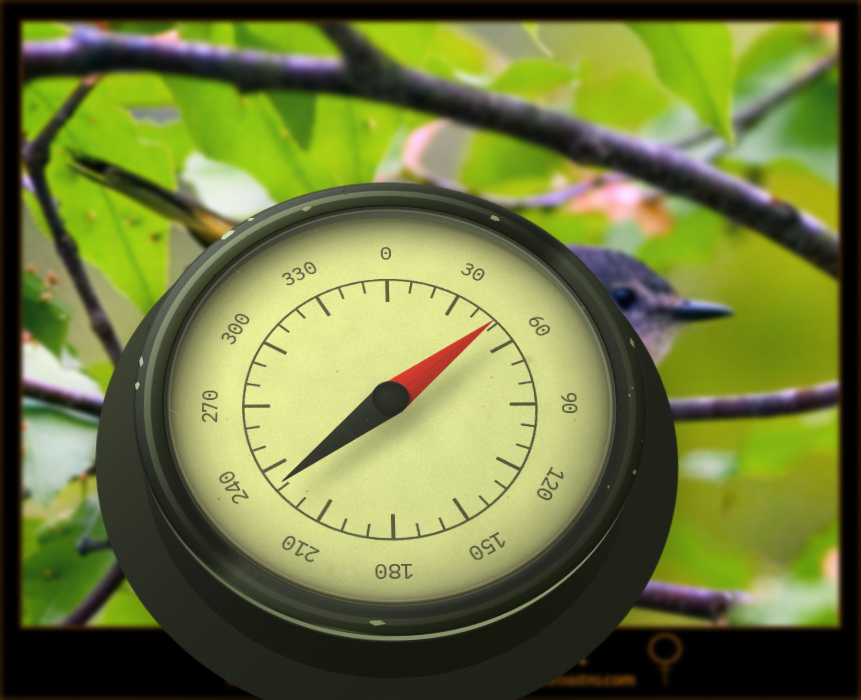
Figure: 50°
